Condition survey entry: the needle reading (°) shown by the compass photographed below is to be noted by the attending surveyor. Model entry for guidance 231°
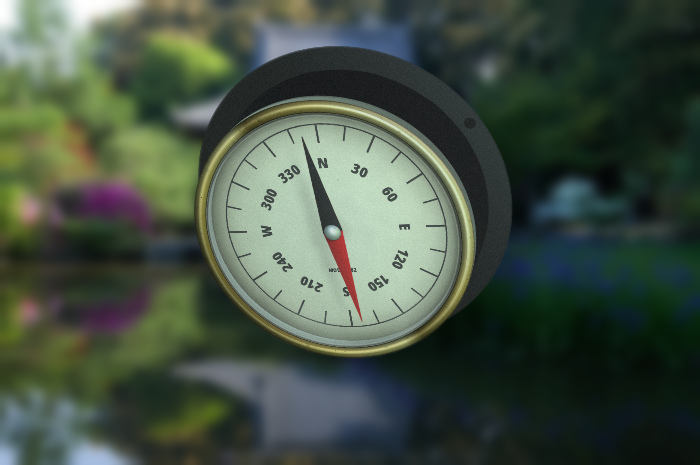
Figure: 172.5°
